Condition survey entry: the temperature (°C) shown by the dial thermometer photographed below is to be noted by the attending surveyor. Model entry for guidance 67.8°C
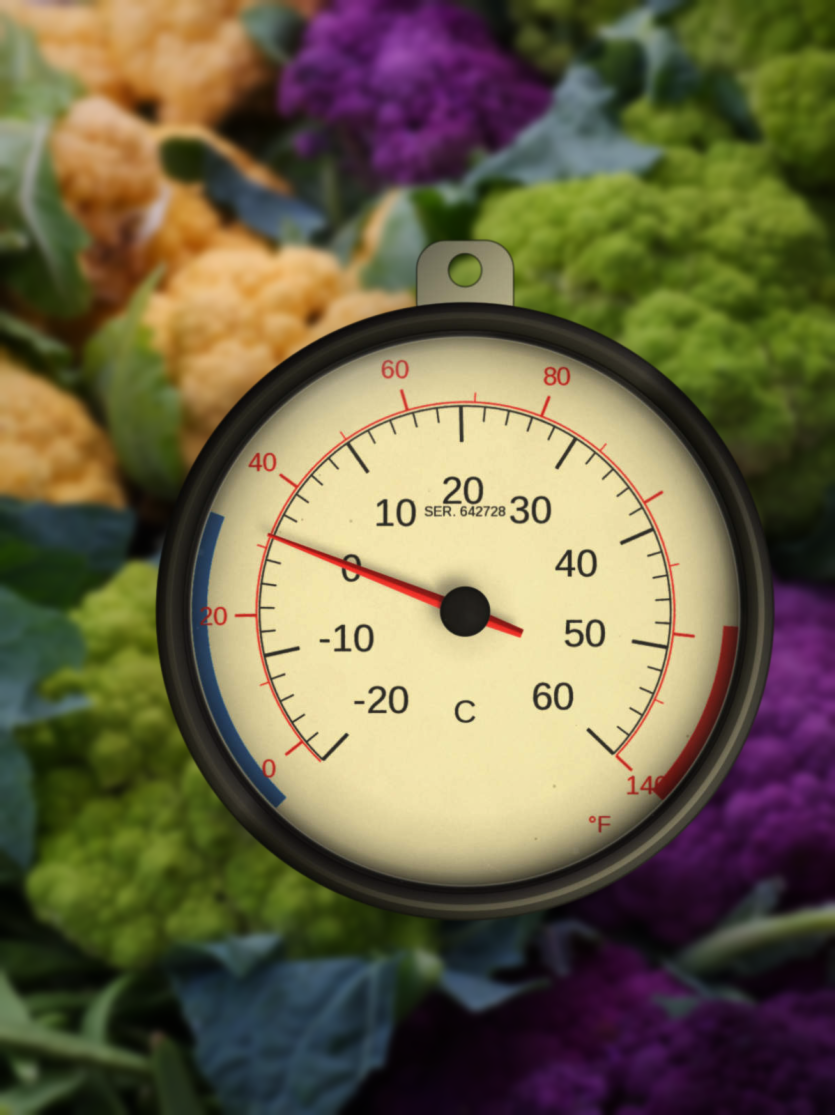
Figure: 0°C
